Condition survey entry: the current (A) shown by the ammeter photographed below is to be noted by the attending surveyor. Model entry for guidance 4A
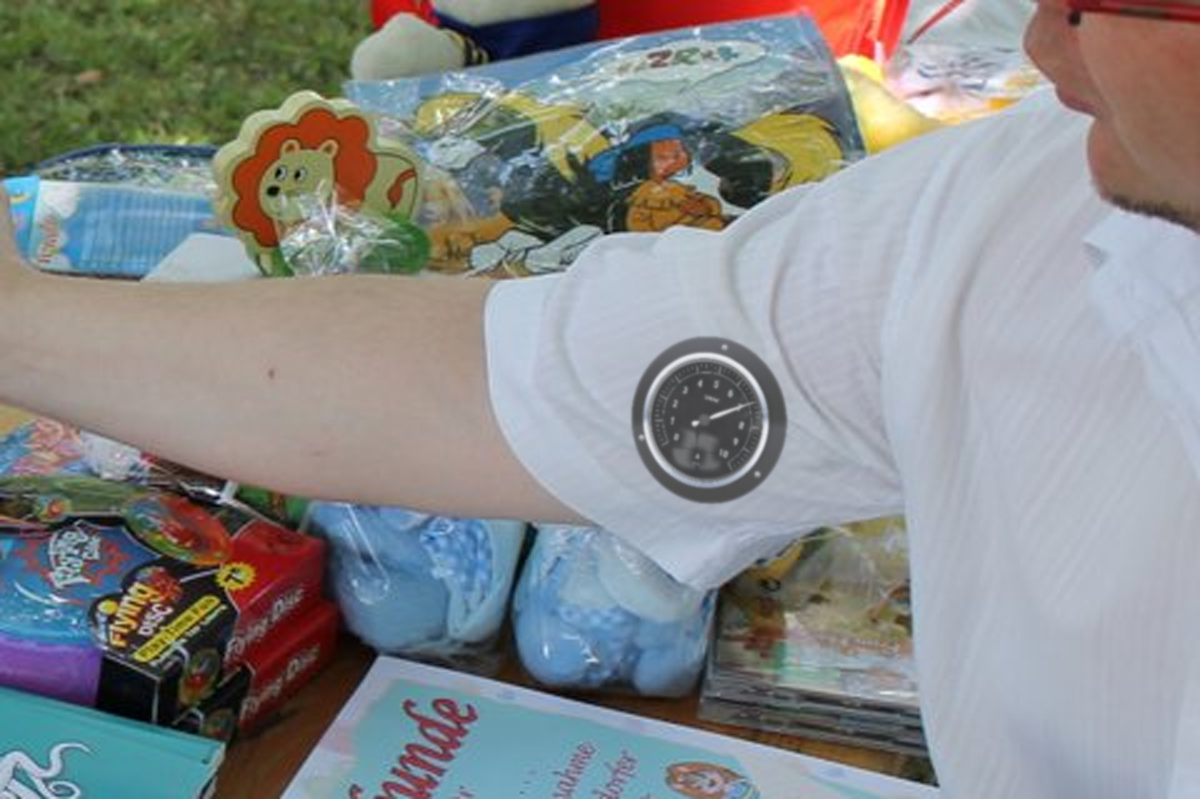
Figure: 7A
